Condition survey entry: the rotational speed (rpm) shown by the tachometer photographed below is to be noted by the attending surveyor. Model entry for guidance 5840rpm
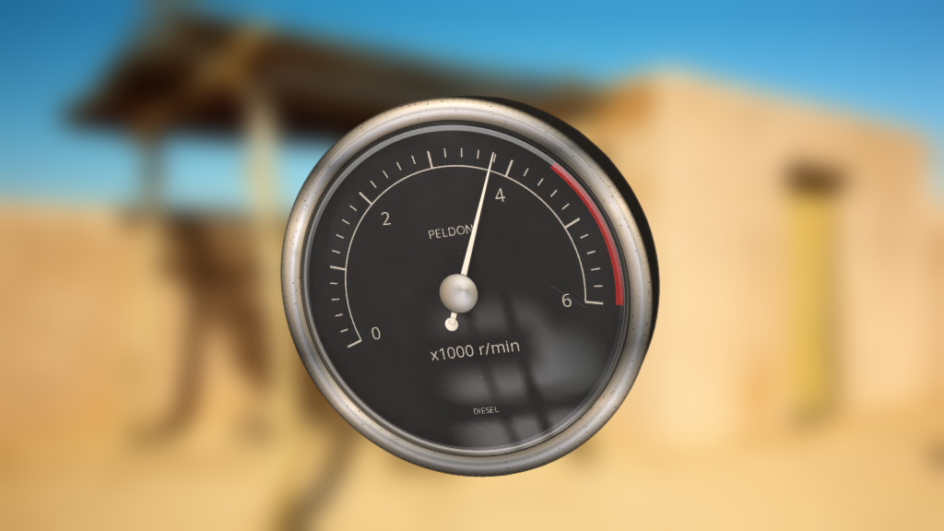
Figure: 3800rpm
